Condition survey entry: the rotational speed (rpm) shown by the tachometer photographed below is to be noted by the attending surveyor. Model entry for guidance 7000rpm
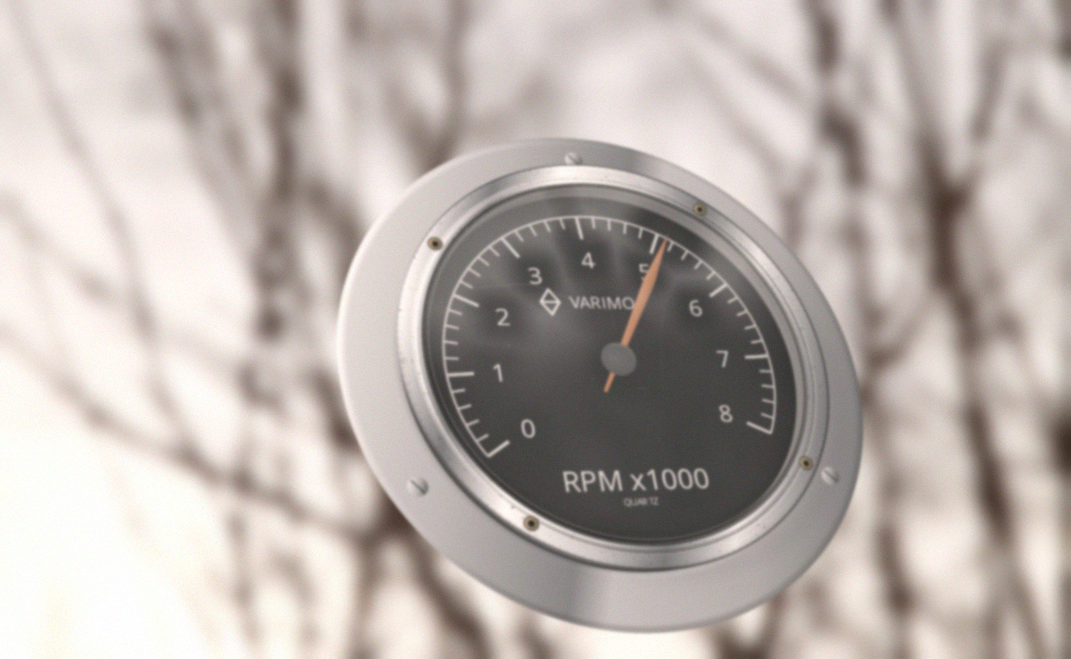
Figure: 5100rpm
